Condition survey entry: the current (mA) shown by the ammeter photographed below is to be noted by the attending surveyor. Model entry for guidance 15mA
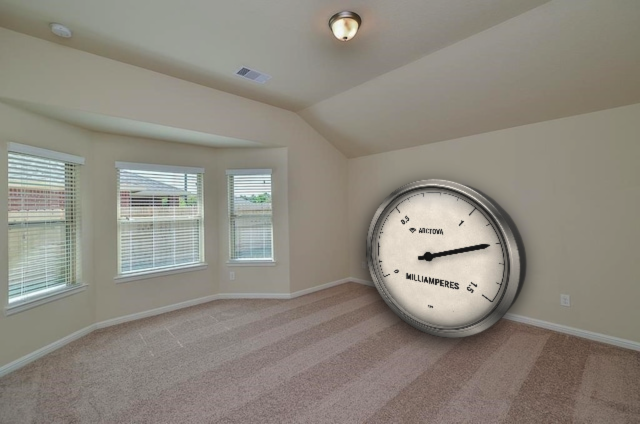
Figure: 1.2mA
